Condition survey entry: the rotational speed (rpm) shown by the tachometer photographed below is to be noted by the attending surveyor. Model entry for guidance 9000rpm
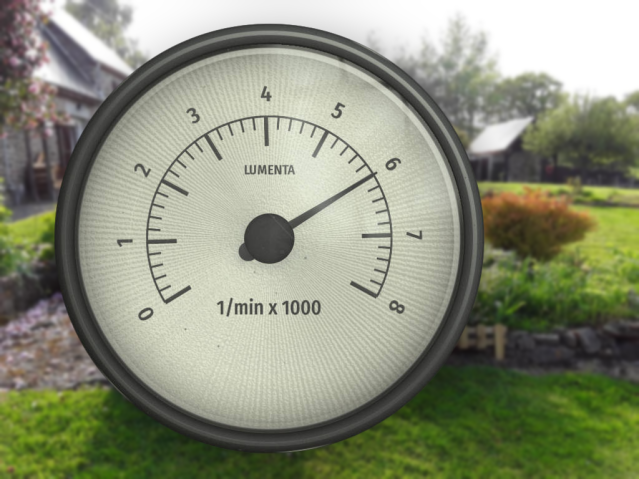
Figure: 6000rpm
